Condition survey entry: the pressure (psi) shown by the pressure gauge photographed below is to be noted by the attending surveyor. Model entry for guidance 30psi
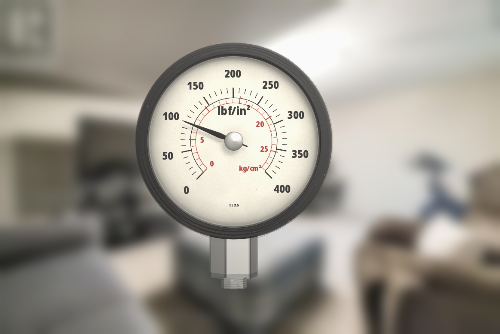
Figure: 100psi
